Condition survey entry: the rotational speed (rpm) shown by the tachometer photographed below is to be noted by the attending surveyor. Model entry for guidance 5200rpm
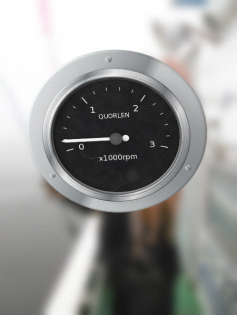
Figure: 200rpm
